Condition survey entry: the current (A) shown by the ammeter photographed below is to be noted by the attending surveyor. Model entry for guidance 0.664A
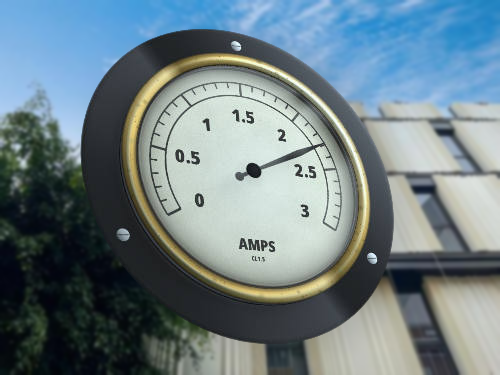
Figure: 2.3A
